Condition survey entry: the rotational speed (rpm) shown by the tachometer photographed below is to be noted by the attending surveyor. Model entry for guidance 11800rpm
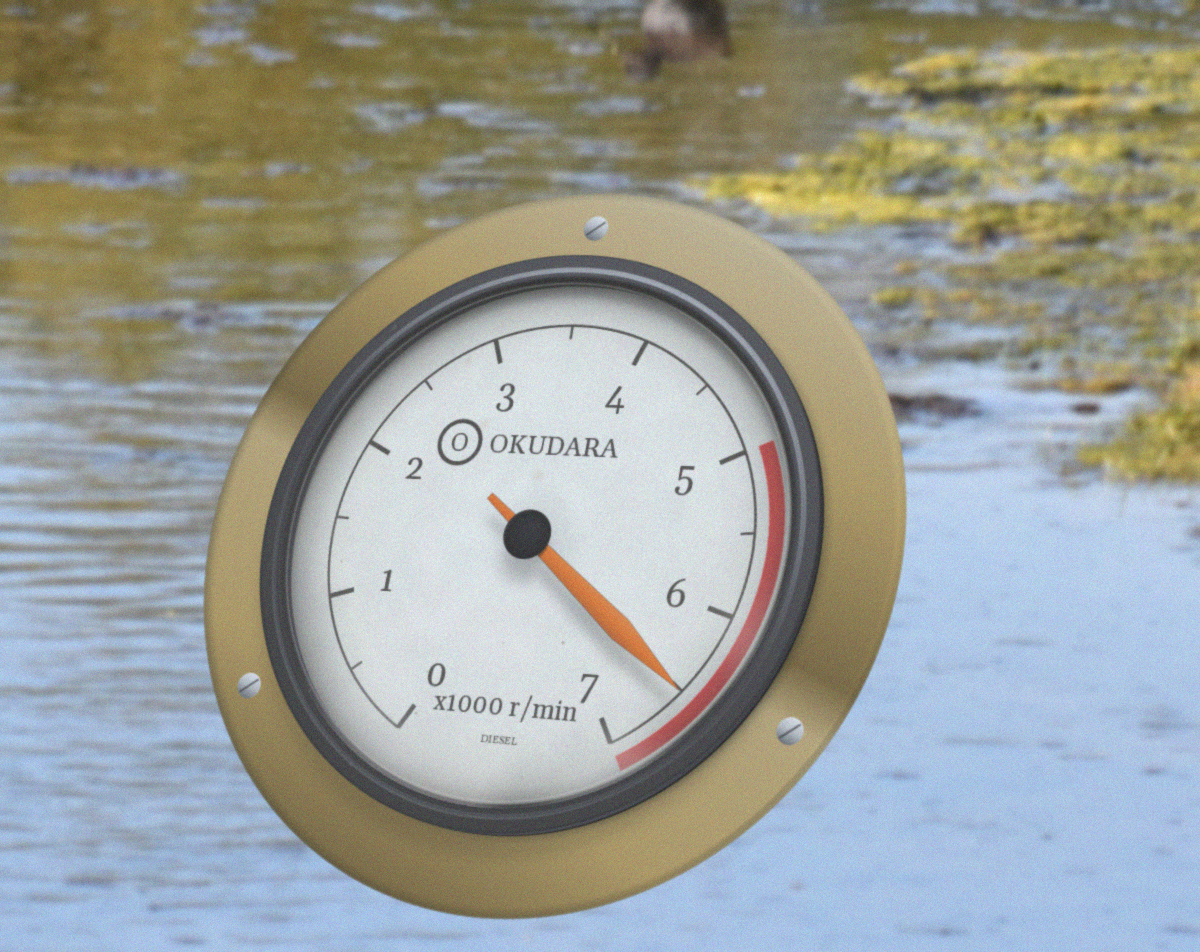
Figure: 6500rpm
